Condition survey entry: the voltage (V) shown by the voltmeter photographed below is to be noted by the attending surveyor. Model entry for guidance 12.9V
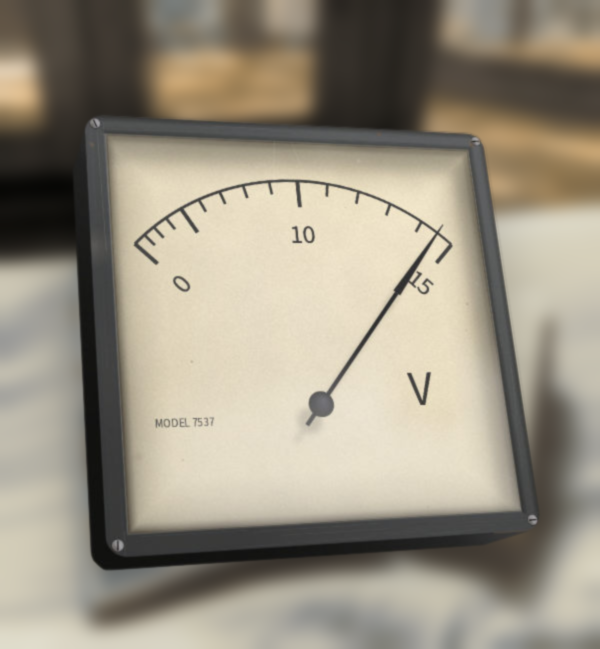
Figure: 14.5V
